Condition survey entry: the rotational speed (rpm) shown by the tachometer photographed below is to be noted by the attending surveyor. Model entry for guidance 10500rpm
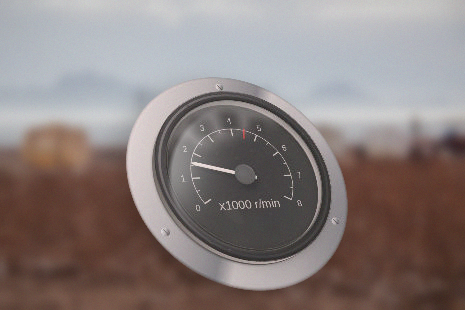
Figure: 1500rpm
